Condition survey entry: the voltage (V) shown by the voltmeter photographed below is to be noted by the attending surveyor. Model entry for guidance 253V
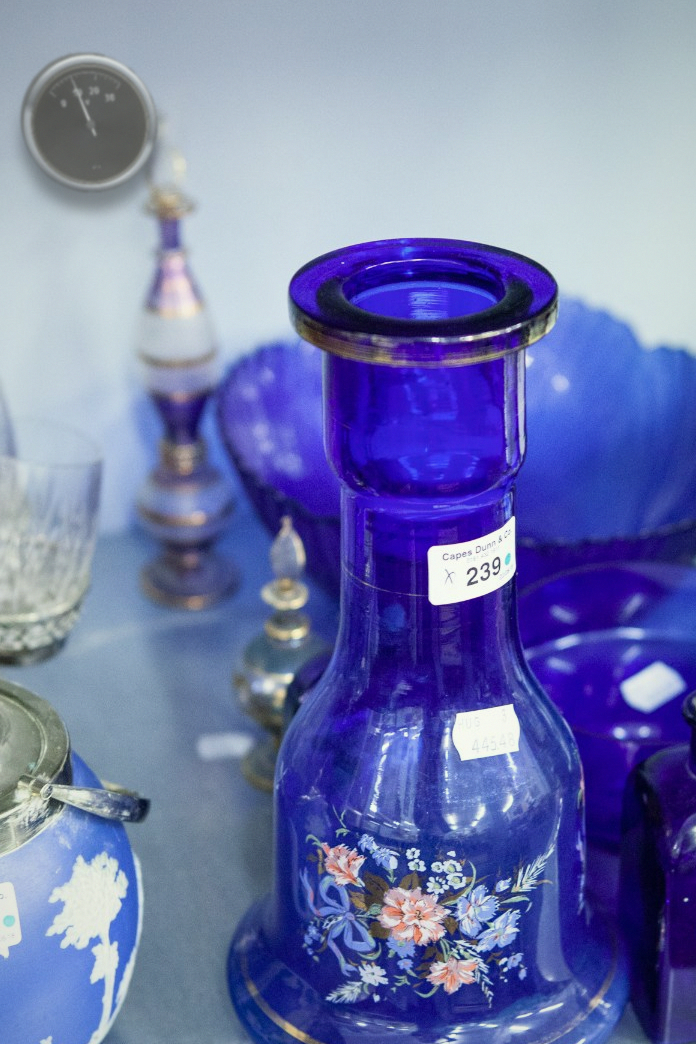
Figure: 10V
